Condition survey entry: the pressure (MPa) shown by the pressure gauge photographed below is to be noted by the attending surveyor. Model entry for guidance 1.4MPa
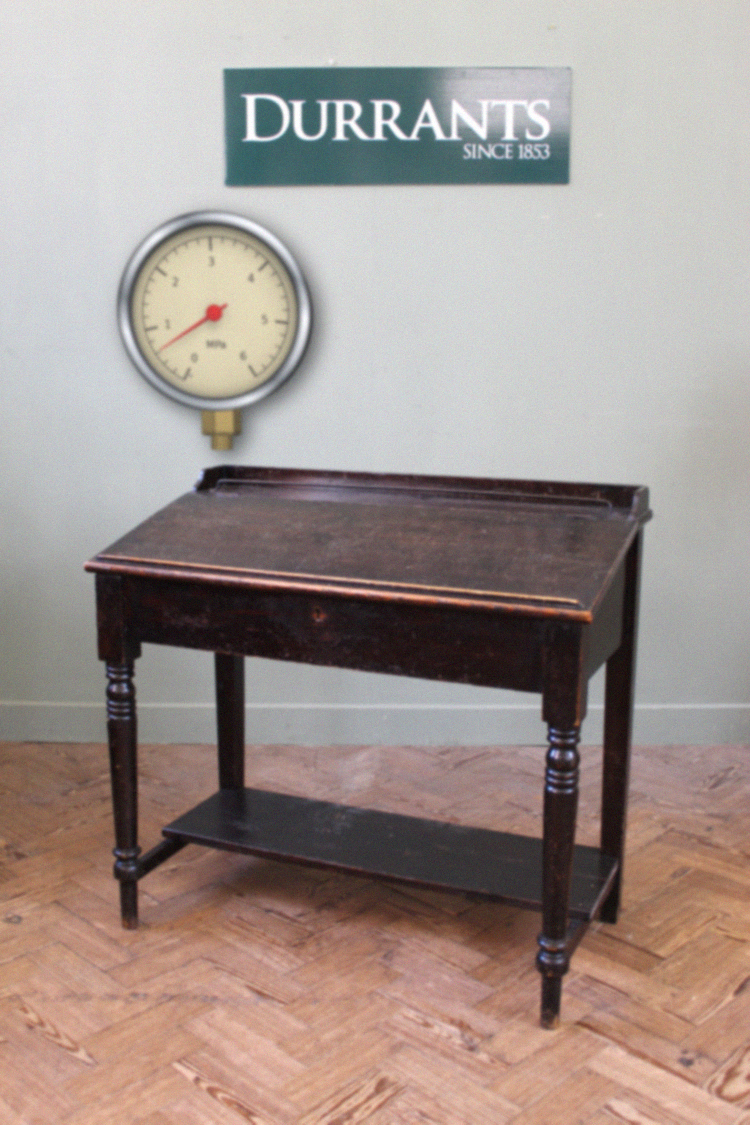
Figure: 0.6MPa
